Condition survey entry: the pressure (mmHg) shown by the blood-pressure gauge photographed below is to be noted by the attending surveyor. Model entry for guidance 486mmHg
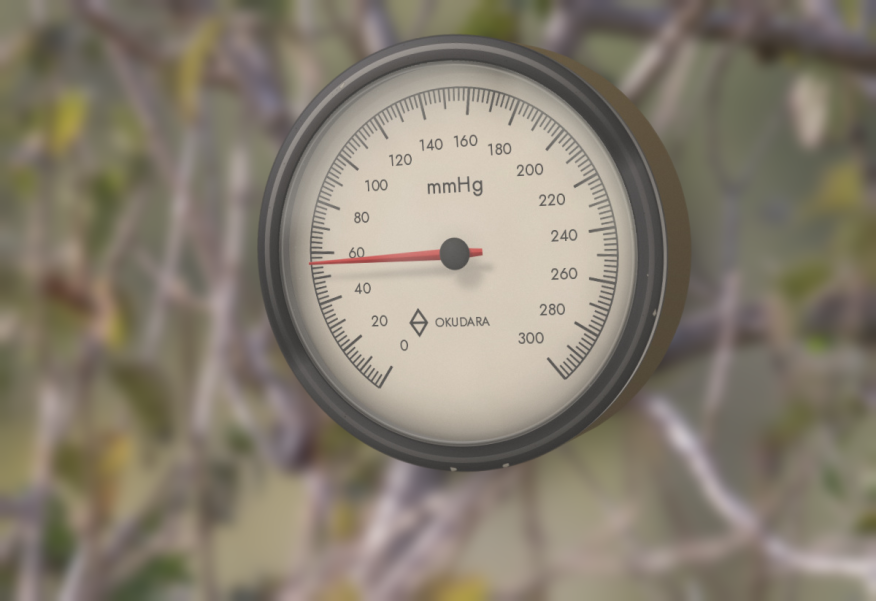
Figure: 56mmHg
